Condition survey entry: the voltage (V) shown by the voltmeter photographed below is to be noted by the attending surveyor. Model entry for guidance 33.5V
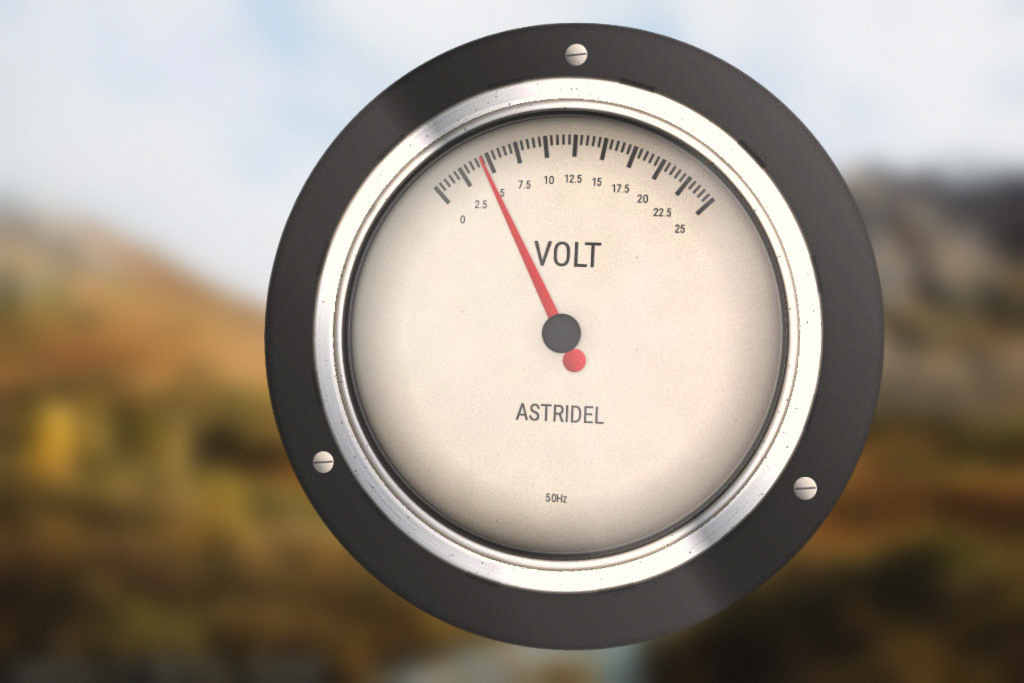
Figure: 4.5V
